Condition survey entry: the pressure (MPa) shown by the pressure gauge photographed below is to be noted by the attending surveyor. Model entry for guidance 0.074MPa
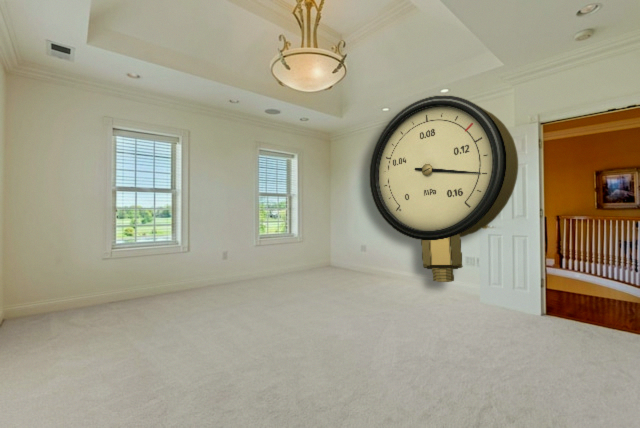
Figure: 0.14MPa
